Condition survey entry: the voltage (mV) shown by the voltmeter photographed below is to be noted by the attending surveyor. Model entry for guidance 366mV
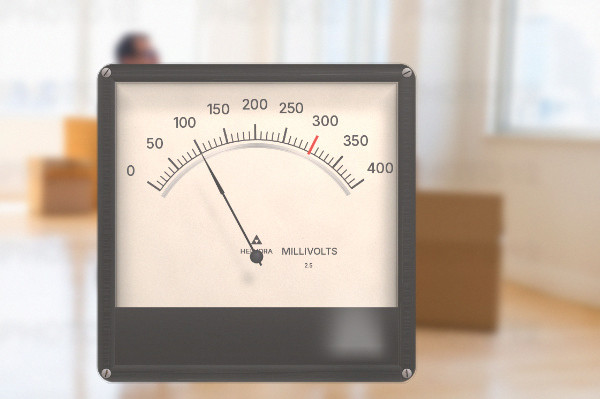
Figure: 100mV
